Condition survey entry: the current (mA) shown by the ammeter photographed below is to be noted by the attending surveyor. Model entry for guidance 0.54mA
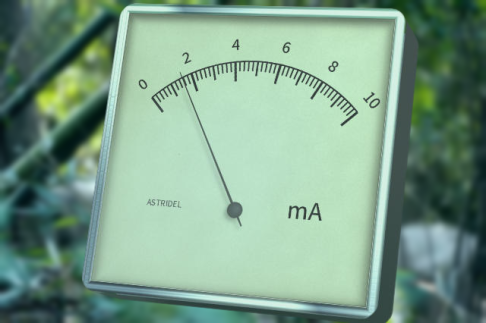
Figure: 1.6mA
